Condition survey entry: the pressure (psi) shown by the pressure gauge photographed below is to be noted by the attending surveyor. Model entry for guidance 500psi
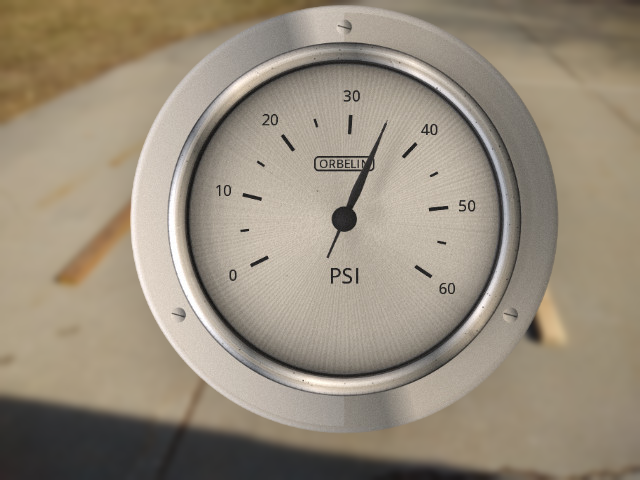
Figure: 35psi
